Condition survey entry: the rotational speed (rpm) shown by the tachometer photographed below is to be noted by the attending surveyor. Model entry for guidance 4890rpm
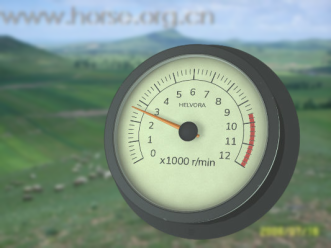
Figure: 2600rpm
